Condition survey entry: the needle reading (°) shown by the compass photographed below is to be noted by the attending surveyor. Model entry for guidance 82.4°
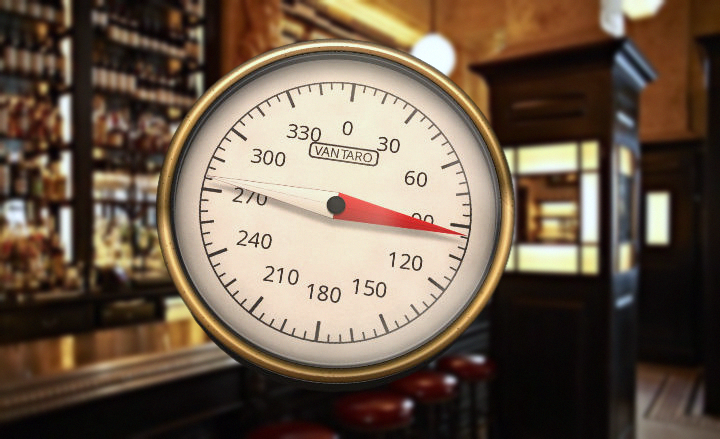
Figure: 95°
